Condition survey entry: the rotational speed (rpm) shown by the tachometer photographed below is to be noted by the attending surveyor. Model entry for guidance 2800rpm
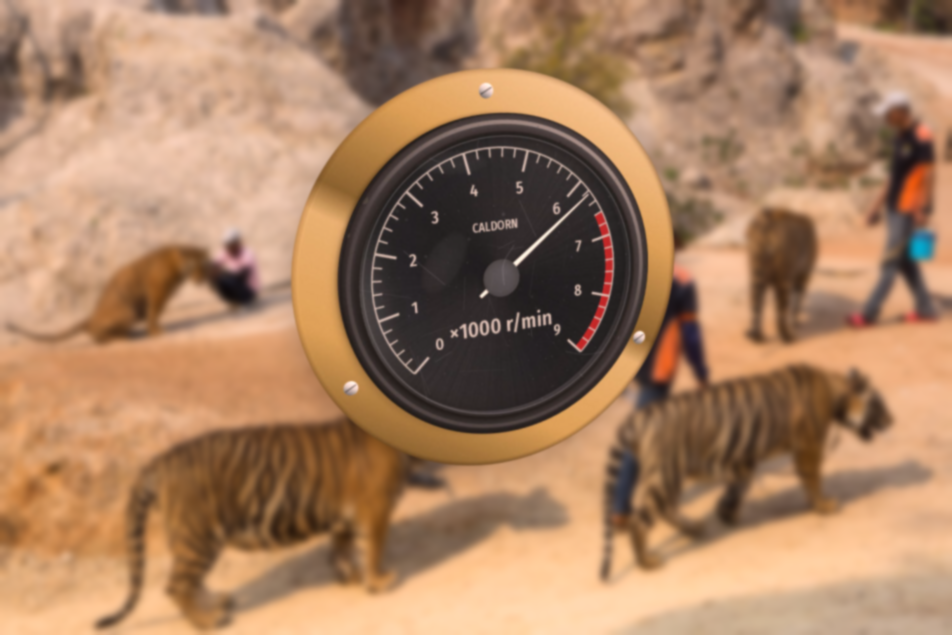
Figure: 6200rpm
